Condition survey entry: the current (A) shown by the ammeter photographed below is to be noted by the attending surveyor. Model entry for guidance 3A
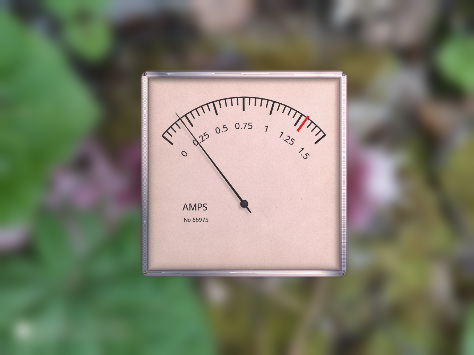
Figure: 0.2A
